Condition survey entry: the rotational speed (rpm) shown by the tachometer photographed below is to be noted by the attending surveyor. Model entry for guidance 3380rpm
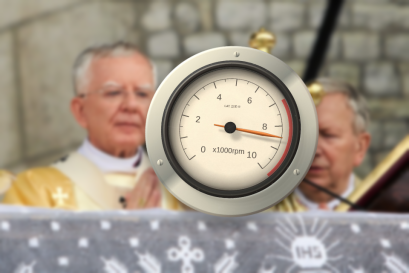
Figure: 8500rpm
